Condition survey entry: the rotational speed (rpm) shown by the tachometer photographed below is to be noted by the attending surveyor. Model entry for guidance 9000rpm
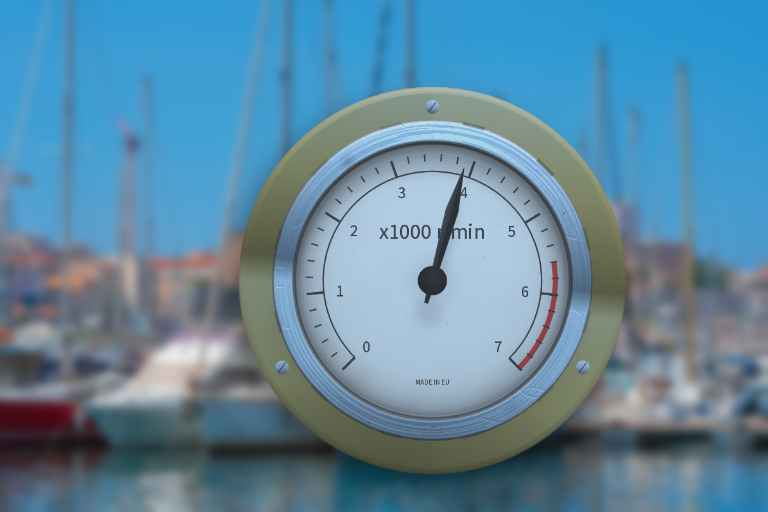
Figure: 3900rpm
